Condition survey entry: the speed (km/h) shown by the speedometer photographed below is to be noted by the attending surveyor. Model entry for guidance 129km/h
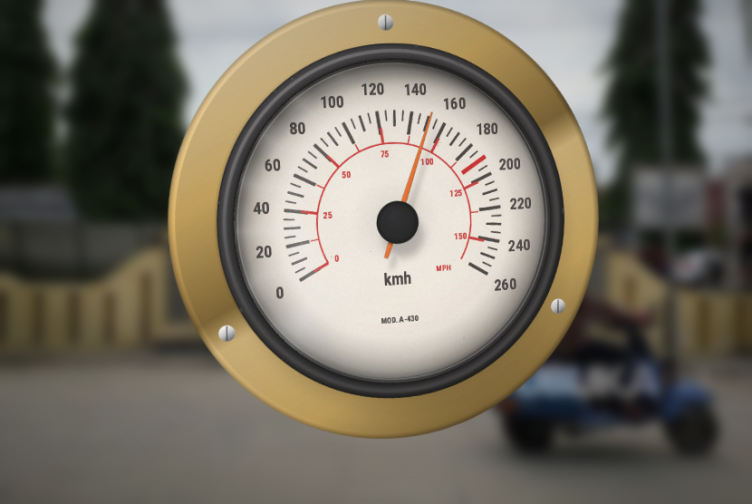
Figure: 150km/h
